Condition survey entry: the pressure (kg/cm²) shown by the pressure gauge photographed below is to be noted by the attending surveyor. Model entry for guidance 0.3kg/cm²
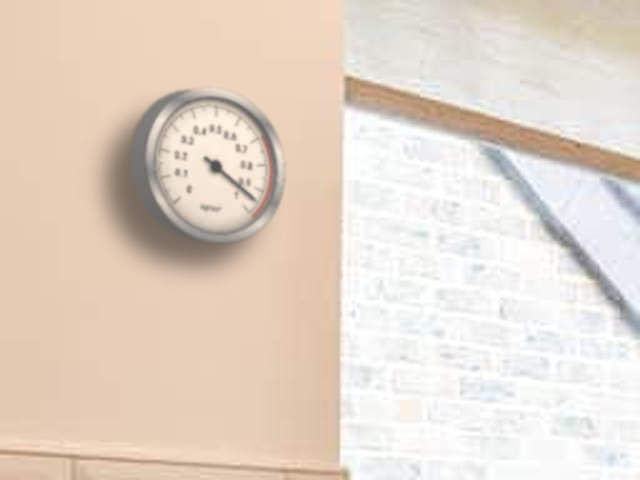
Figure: 0.95kg/cm²
